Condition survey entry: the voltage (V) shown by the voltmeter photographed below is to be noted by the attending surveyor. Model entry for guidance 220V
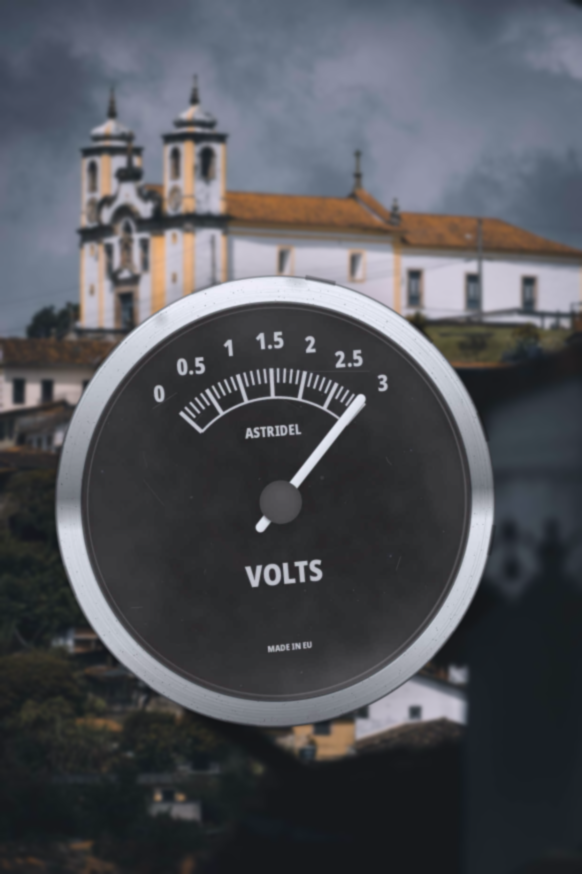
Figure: 2.9V
